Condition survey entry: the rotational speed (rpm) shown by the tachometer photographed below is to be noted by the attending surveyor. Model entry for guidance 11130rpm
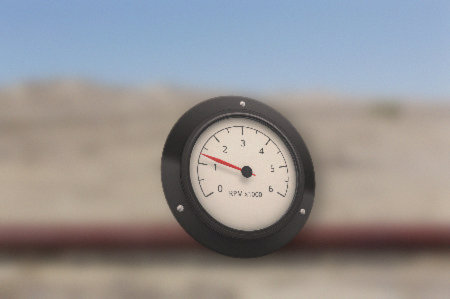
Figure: 1250rpm
